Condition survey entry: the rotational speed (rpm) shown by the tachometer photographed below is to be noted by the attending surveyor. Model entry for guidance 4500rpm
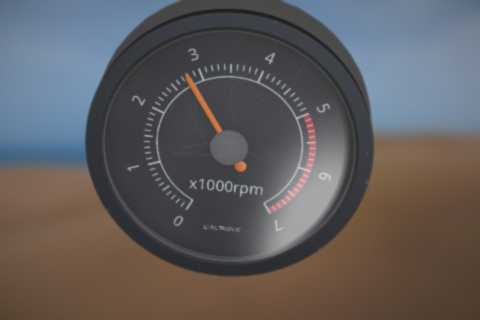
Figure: 2800rpm
